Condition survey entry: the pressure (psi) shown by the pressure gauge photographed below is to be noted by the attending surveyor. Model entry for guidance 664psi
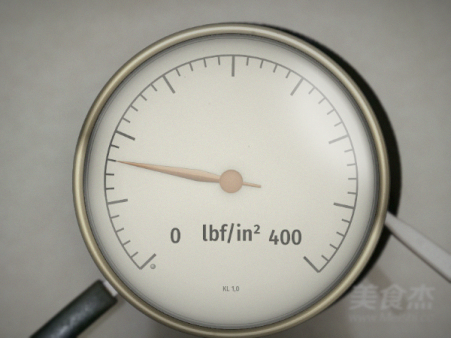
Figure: 80psi
